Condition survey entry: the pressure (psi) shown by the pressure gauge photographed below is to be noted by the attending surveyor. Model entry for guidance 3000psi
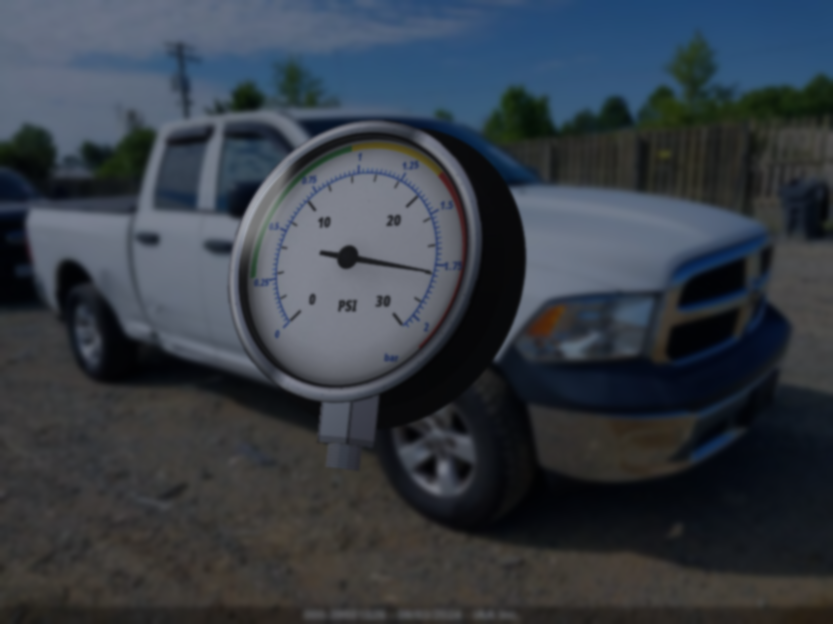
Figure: 26psi
